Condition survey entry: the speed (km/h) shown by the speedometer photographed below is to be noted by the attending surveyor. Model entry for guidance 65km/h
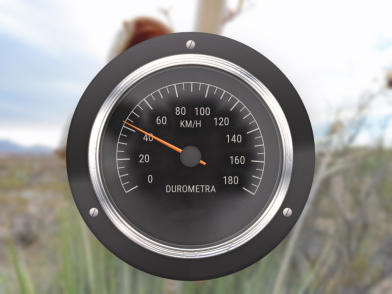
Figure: 42.5km/h
